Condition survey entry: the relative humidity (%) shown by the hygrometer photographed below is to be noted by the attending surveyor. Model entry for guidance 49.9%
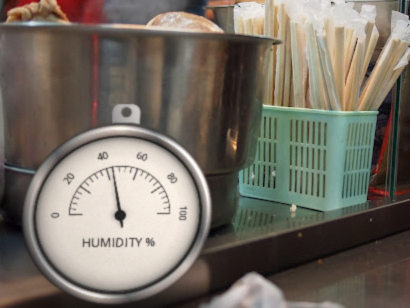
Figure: 44%
